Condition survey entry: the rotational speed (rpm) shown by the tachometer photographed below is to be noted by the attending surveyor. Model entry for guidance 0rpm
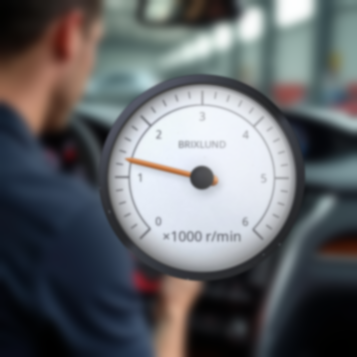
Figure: 1300rpm
